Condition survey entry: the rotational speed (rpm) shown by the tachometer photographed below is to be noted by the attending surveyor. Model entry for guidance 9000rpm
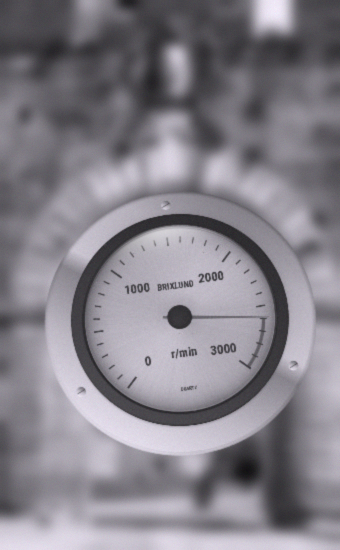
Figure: 2600rpm
